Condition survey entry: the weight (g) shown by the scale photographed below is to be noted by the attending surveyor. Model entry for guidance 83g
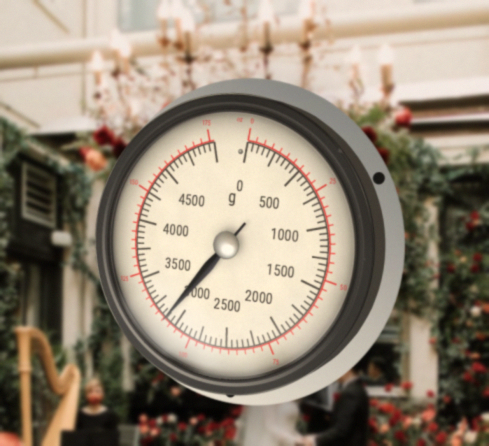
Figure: 3100g
